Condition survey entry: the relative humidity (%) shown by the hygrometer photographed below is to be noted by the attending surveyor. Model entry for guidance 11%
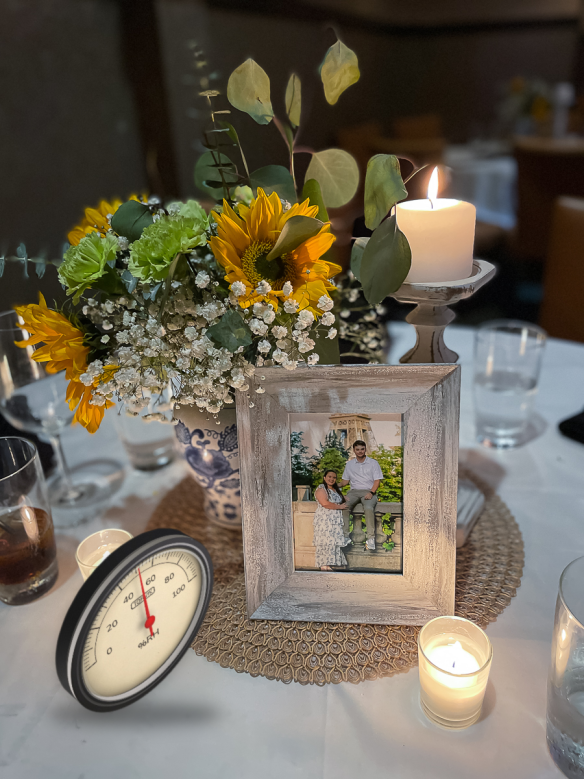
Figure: 50%
